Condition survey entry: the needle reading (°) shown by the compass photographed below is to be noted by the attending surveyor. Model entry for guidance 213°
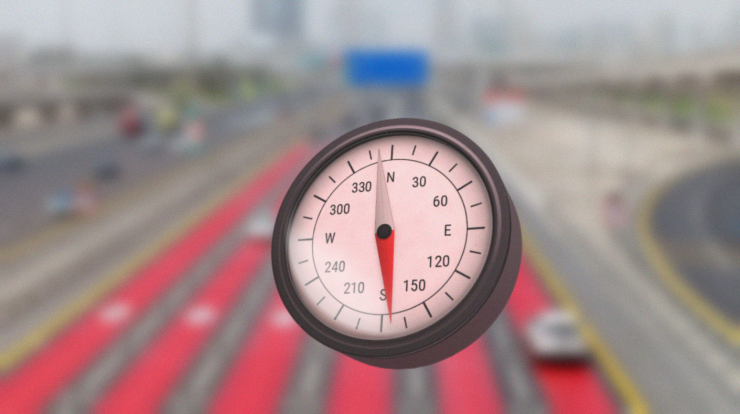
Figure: 172.5°
